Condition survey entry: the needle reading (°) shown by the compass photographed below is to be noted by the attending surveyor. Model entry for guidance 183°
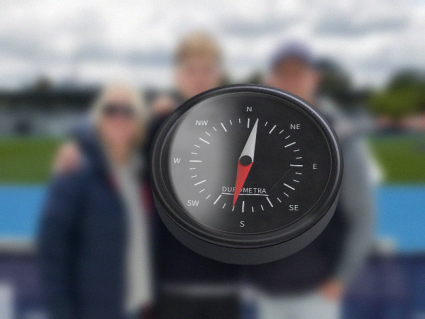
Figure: 190°
